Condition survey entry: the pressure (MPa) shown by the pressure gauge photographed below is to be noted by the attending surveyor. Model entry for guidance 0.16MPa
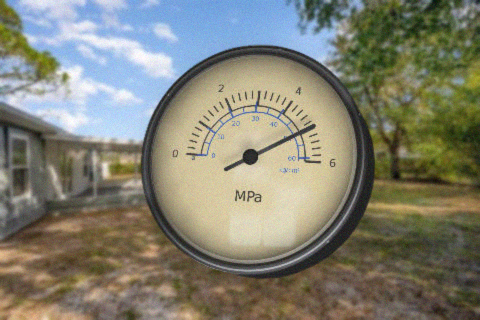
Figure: 5MPa
